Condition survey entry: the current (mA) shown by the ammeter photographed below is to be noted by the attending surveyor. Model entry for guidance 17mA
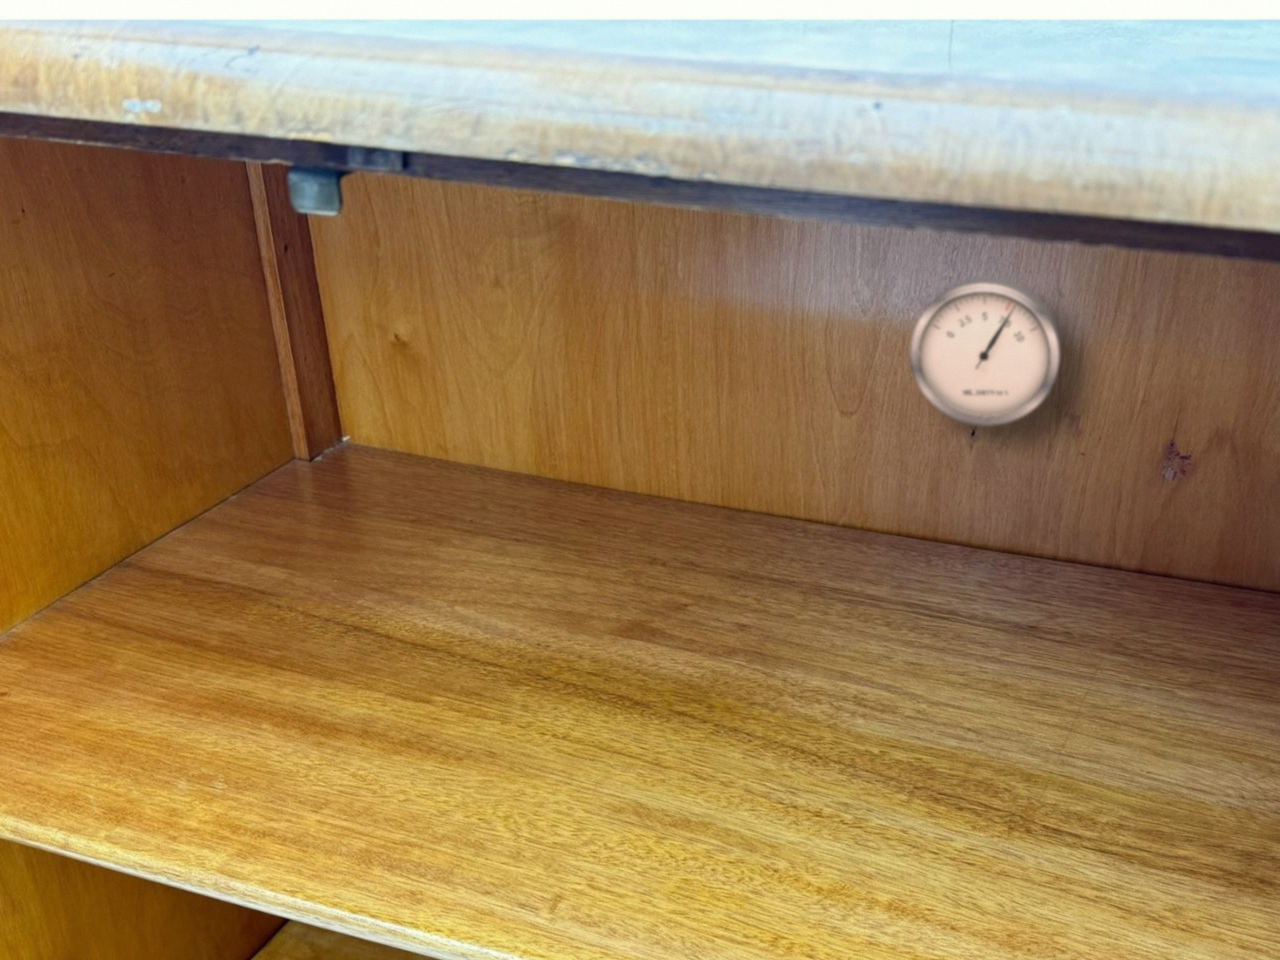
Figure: 7.5mA
